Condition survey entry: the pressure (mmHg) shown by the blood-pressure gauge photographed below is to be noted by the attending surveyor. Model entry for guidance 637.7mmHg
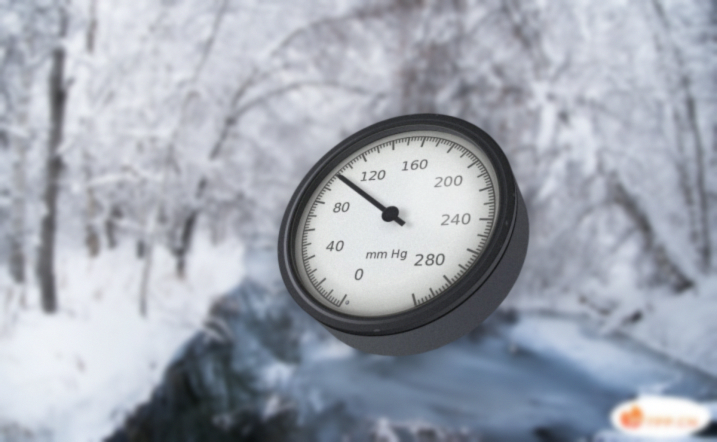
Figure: 100mmHg
